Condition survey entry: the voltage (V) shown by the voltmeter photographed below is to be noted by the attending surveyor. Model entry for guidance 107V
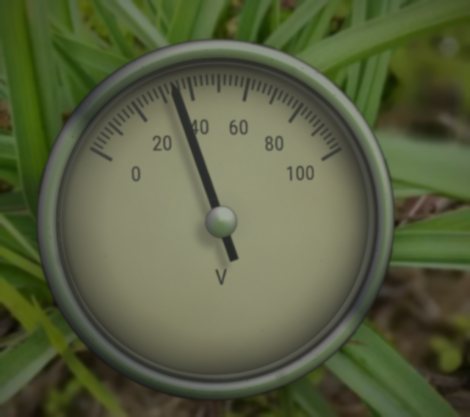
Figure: 34V
